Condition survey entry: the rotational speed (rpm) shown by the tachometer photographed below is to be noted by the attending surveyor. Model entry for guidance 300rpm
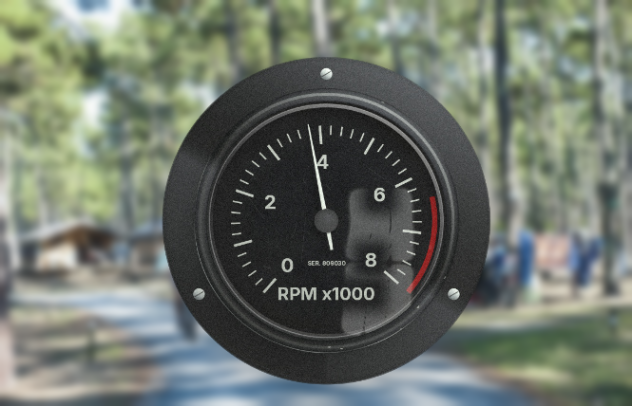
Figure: 3800rpm
